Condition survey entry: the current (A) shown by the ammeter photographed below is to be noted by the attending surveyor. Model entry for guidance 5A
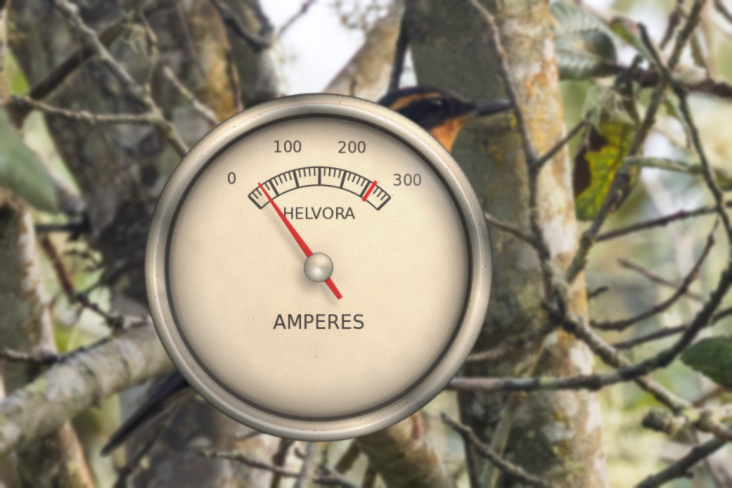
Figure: 30A
